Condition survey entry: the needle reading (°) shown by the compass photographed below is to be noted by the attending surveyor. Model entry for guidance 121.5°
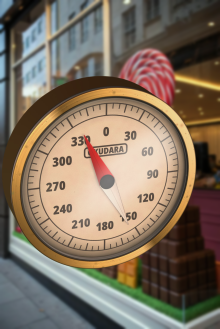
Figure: 335°
